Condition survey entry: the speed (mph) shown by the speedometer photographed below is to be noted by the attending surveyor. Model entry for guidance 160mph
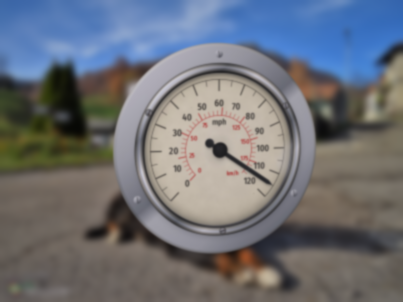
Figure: 115mph
